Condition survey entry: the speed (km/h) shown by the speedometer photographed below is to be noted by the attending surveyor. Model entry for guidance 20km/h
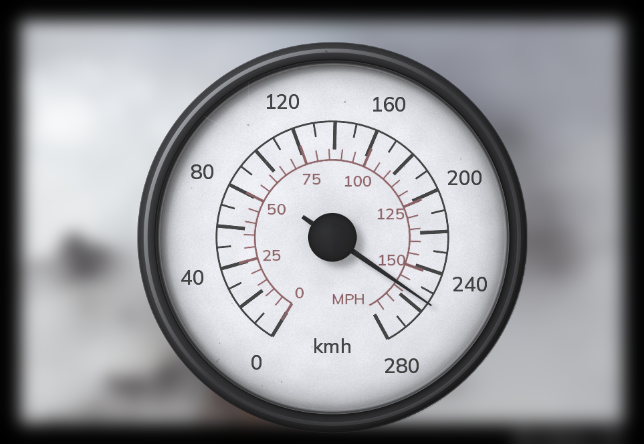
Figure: 255km/h
